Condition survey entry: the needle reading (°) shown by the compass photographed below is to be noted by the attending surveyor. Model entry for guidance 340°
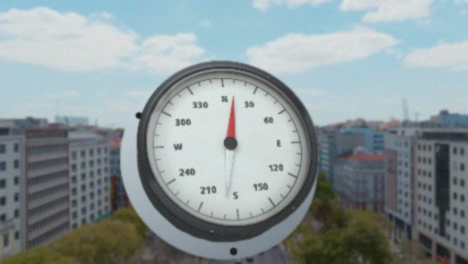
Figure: 10°
